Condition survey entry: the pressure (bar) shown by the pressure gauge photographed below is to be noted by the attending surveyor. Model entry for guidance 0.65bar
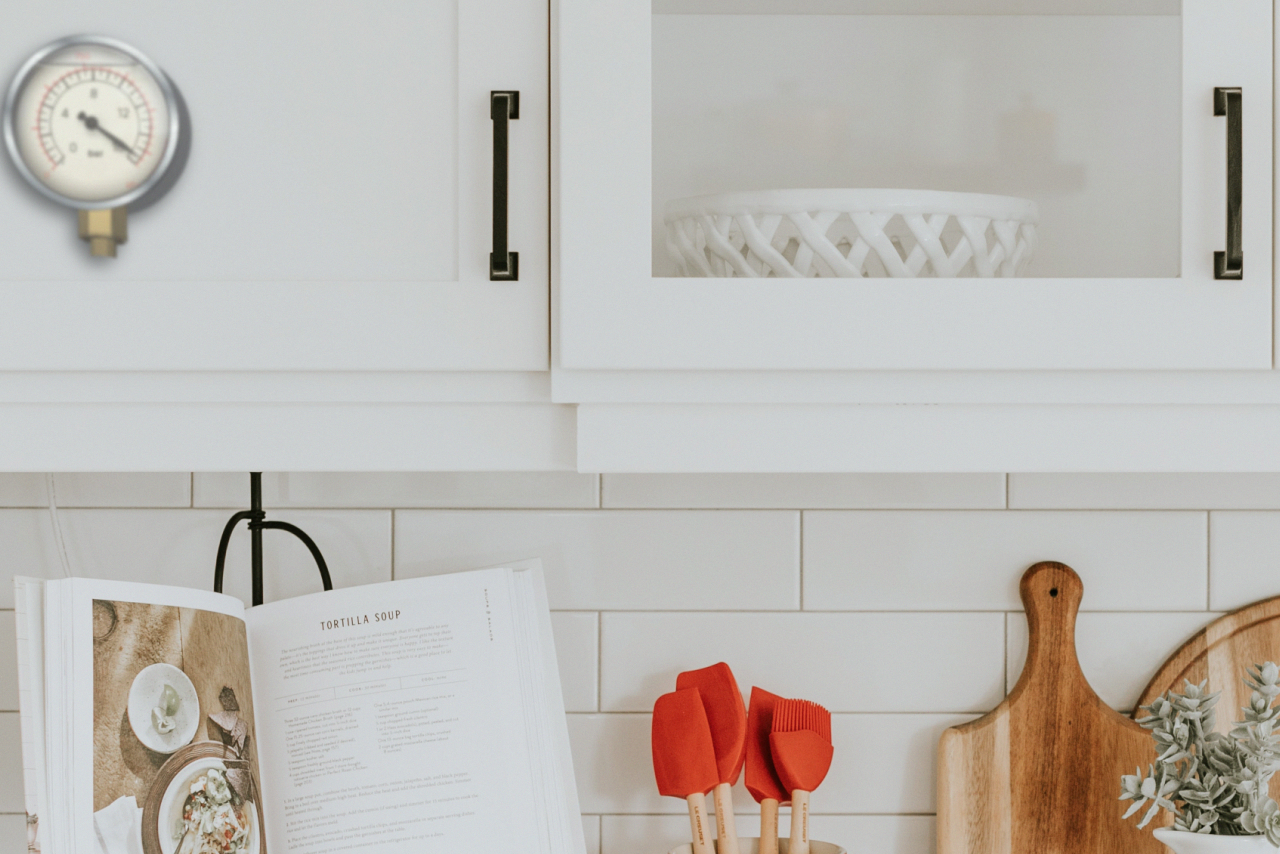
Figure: 15.5bar
